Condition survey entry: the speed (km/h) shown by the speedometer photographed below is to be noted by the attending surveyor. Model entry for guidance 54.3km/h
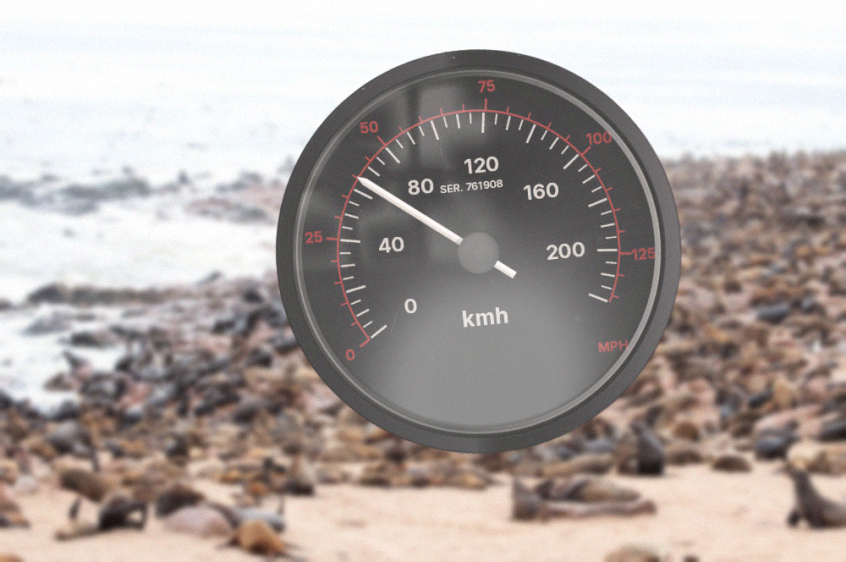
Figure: 65km/h
